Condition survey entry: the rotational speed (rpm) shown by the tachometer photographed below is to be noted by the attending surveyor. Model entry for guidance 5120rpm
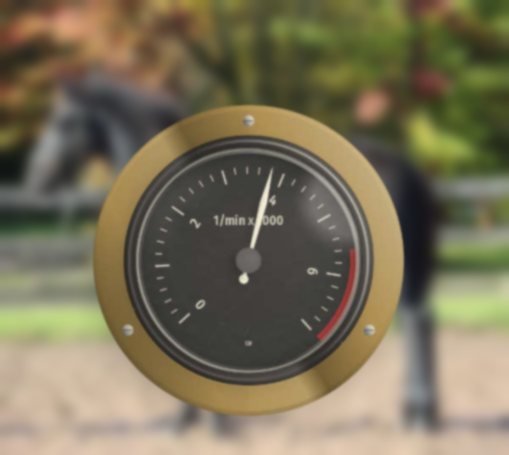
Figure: 3800rpm
